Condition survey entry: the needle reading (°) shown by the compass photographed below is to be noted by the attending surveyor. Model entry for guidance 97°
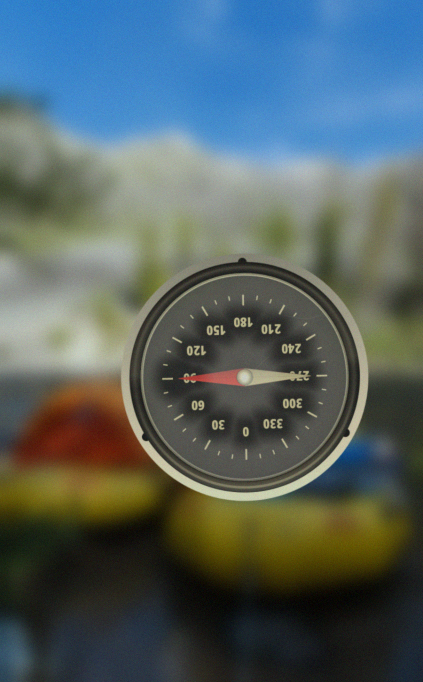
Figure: 90°
